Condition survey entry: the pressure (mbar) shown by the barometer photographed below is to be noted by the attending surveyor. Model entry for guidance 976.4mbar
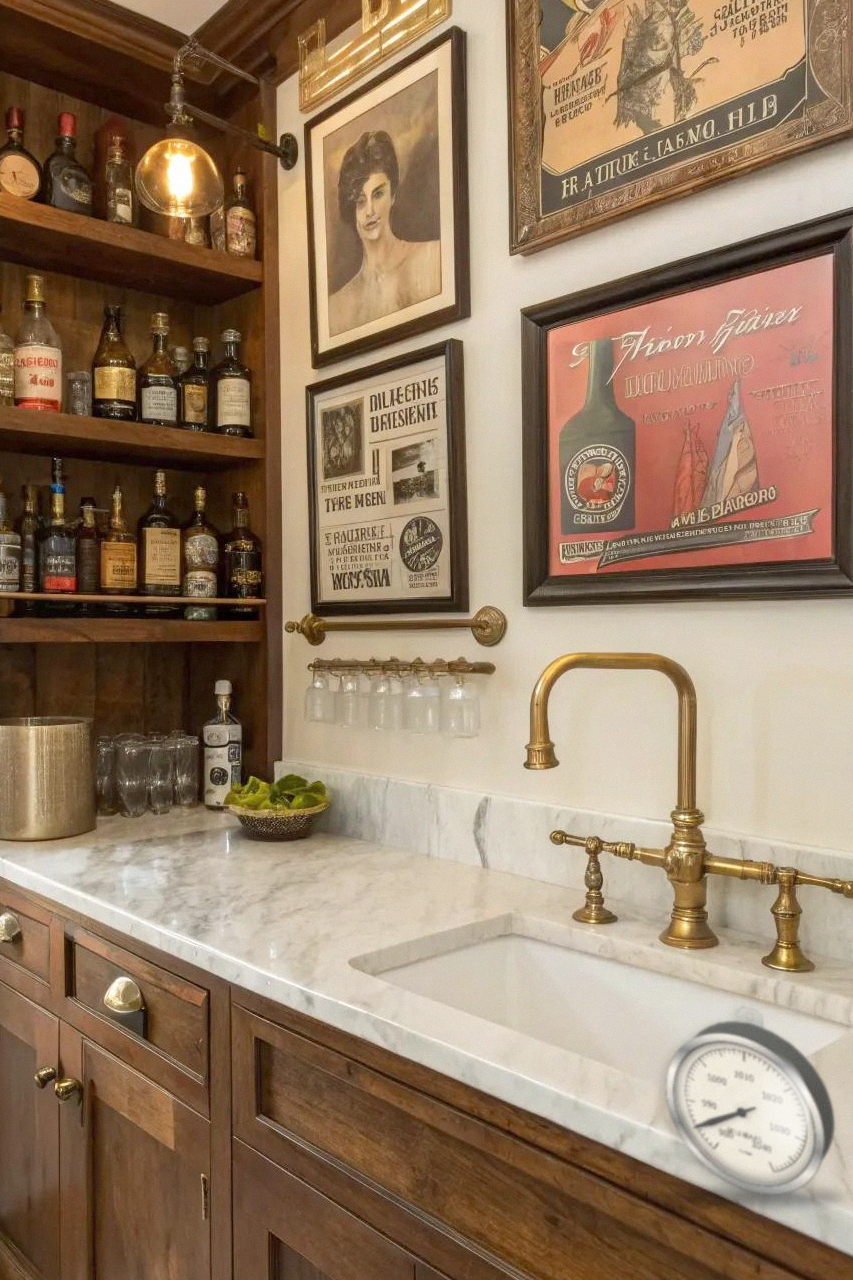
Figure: 985mbar
